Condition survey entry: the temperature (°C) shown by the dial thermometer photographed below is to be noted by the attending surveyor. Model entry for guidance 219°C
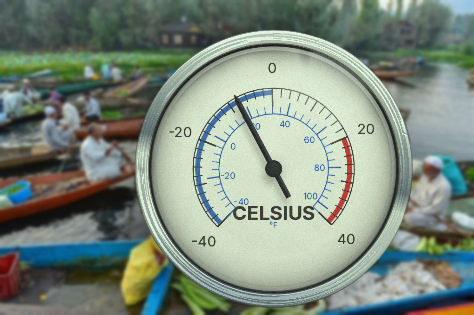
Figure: -8°C
